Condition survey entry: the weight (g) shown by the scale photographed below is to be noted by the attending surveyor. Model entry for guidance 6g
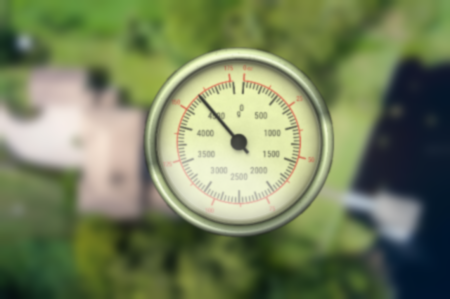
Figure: 4500g
